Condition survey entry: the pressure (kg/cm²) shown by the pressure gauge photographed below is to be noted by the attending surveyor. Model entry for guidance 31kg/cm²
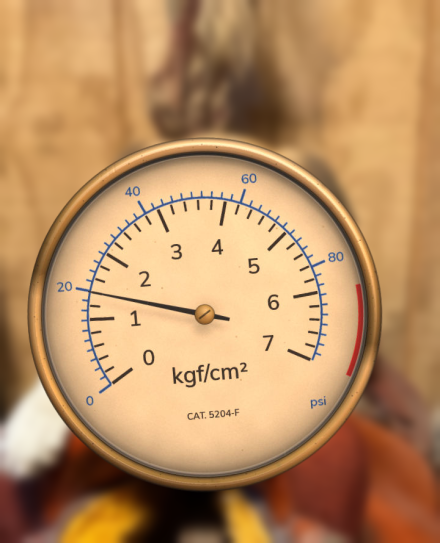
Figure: 1.4kg/cm²
